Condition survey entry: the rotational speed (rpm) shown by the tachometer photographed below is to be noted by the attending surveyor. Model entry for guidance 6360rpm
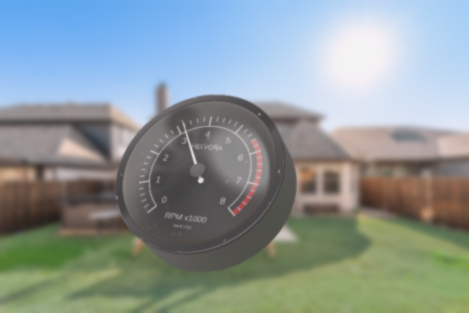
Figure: 3200rpm
